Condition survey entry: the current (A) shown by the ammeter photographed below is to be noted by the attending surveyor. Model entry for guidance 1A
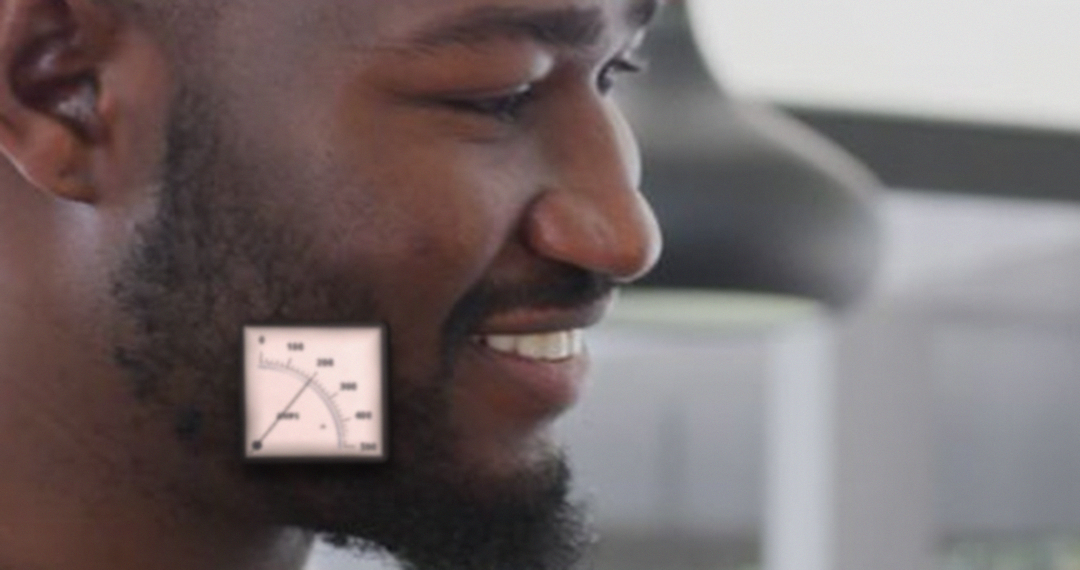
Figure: 200A
